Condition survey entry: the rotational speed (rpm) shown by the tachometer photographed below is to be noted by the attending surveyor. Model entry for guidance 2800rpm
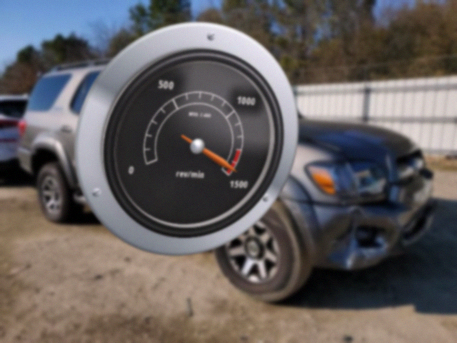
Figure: 1450rpm
